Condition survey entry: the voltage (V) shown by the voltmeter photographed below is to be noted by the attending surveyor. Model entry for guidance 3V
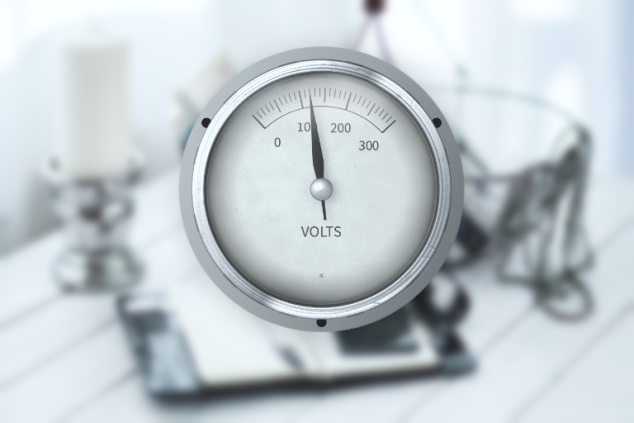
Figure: 120V
